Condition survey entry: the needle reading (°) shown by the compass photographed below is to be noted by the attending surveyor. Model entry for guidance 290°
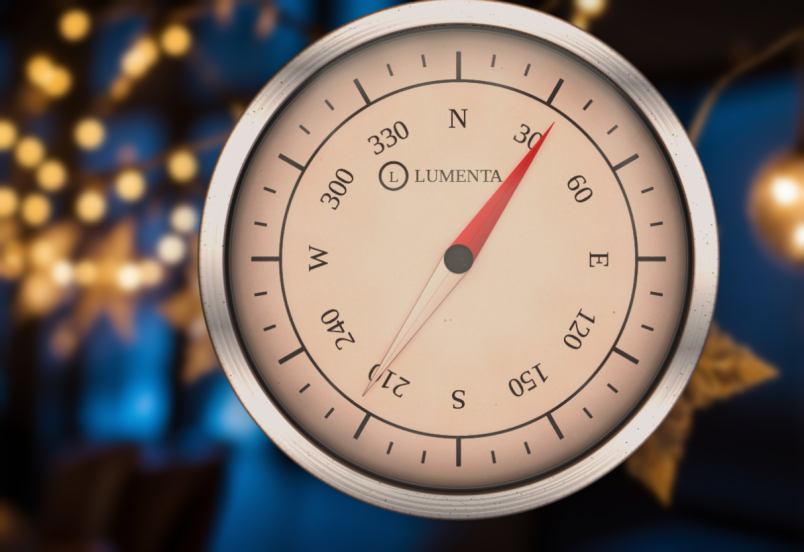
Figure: 35°
